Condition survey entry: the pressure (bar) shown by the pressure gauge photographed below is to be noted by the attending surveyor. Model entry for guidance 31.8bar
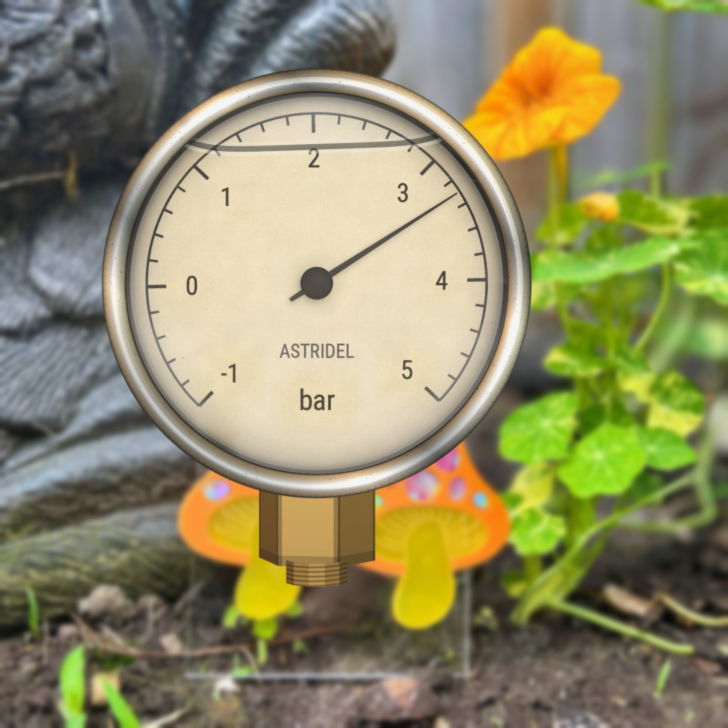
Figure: 3.3bar
